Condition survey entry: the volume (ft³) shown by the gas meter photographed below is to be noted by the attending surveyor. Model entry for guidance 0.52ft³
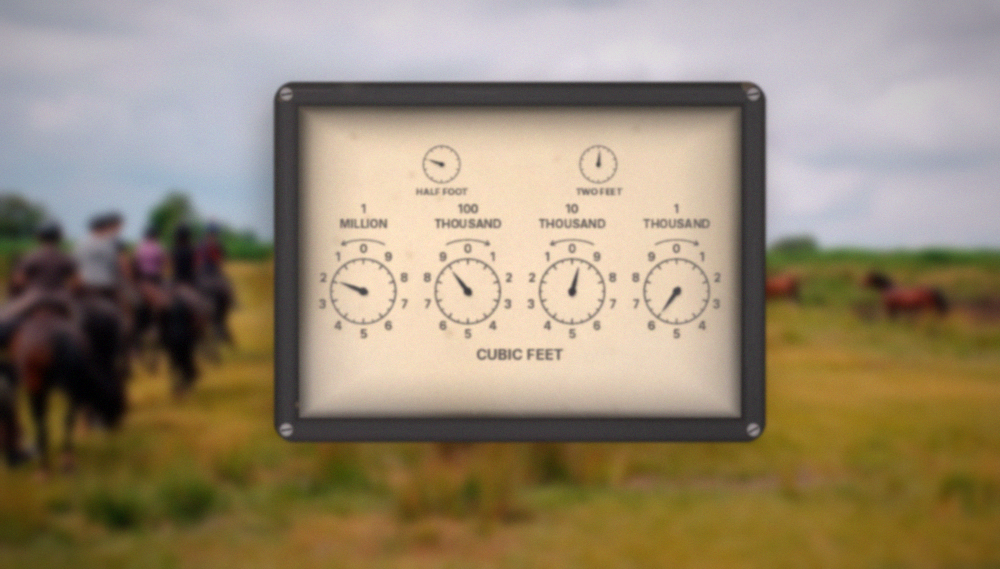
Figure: 189600ft³
